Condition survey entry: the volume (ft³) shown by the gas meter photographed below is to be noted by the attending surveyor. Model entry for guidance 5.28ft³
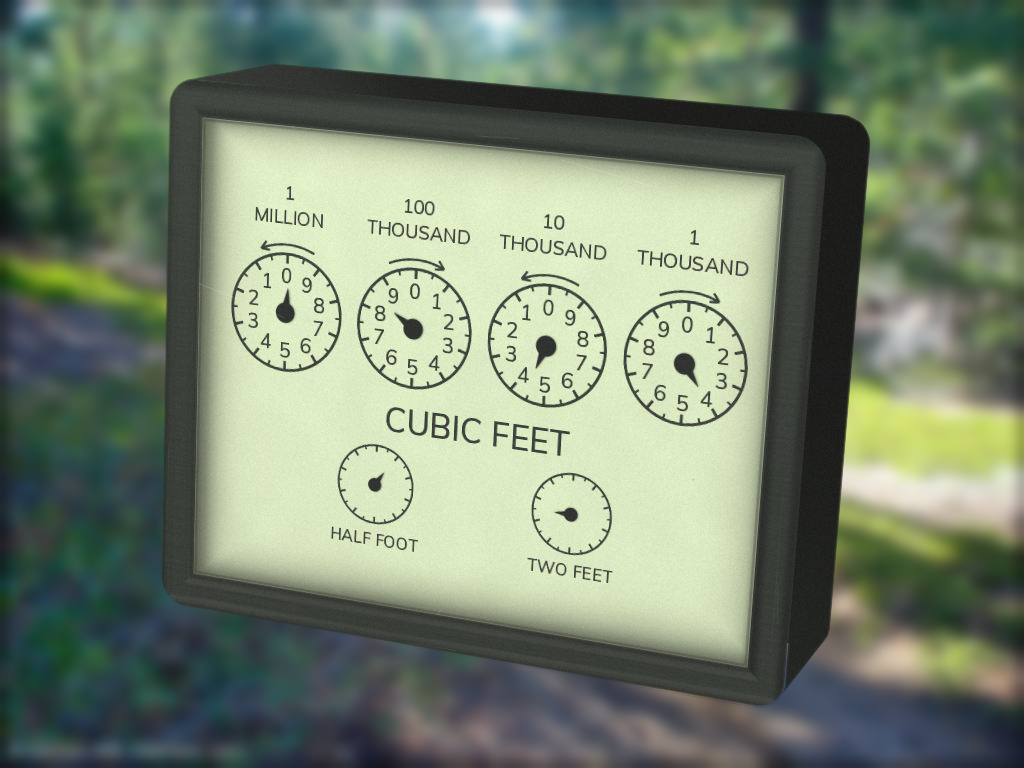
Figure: 984400ft³
